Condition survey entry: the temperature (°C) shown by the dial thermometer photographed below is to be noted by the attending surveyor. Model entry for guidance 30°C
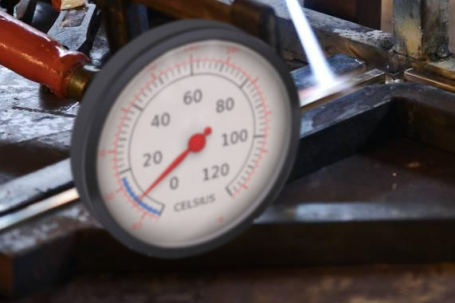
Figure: 10°C
